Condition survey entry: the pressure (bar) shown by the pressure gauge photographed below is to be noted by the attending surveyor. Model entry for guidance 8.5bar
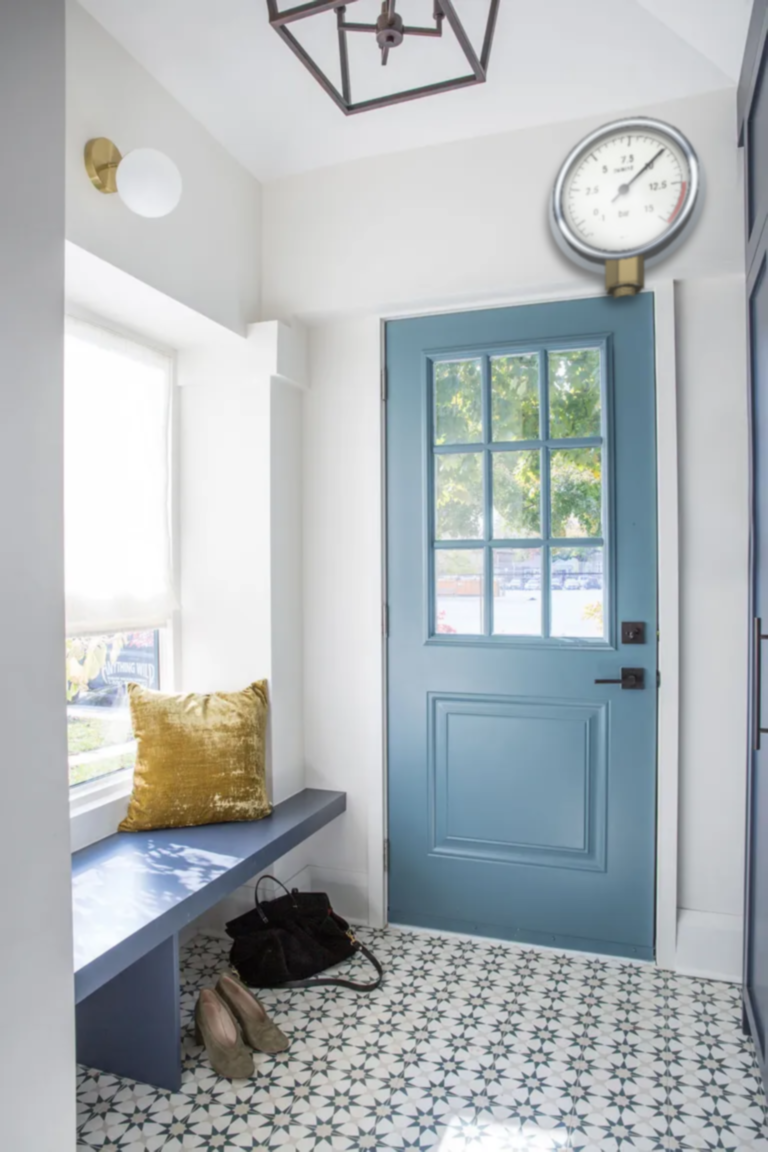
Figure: 10bar
